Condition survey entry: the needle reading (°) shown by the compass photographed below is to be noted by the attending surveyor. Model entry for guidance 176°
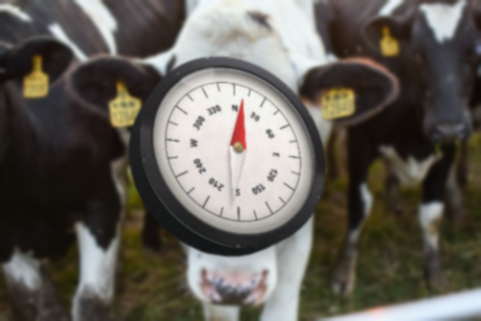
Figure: 7.5°
